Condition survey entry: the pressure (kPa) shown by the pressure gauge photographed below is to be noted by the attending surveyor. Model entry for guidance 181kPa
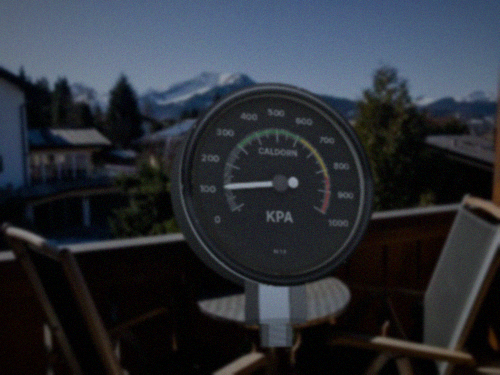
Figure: 100kPa
